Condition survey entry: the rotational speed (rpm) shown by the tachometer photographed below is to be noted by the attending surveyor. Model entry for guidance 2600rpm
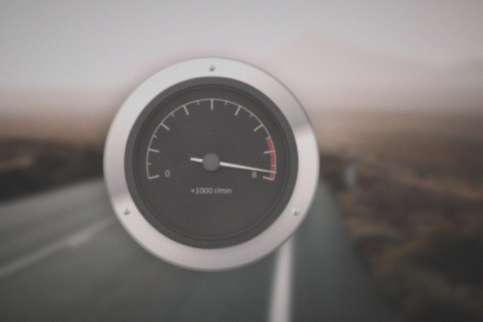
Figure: 7750rpm
